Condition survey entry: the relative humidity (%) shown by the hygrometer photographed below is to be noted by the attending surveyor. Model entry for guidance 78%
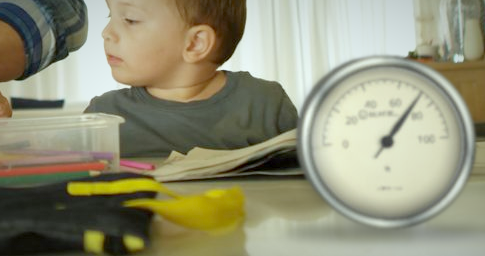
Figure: 72%
